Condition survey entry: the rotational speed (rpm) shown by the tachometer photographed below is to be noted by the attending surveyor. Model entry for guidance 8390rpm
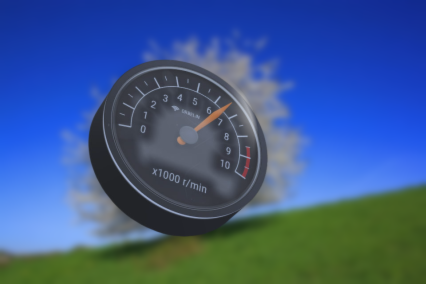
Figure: 6500rpm
